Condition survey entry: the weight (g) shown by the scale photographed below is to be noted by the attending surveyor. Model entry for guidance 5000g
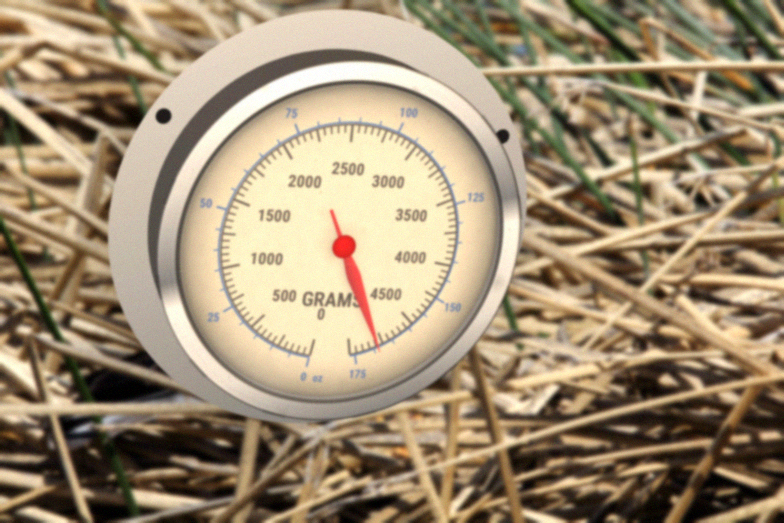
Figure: 4800g
